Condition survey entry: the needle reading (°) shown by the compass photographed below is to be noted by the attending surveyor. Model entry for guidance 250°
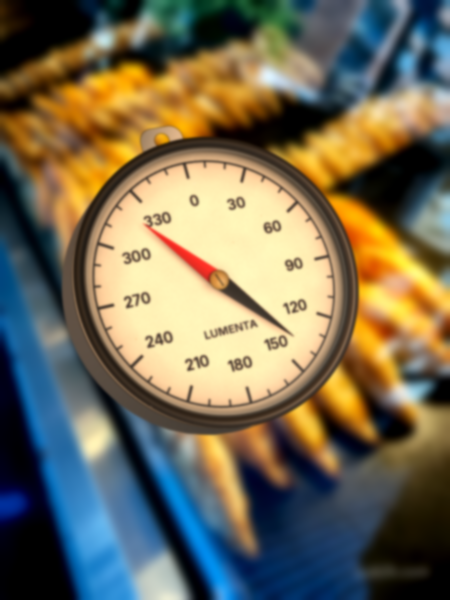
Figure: 320°
